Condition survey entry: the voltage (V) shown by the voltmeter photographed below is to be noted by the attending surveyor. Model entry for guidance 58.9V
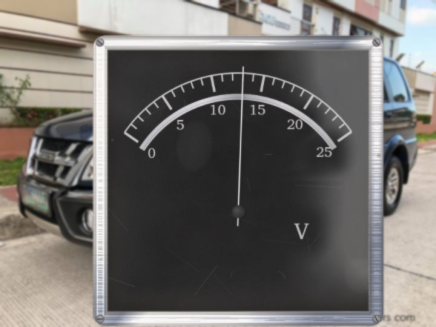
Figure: 13V
